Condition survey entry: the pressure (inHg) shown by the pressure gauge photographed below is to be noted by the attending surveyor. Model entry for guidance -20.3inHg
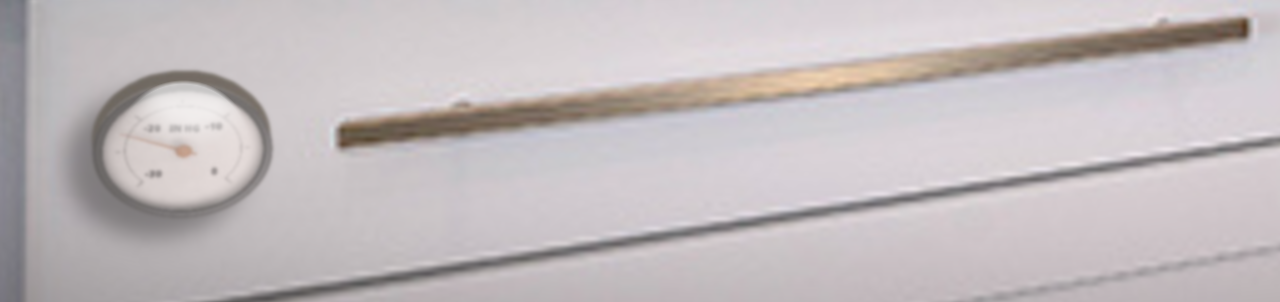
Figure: -22.5inHg
